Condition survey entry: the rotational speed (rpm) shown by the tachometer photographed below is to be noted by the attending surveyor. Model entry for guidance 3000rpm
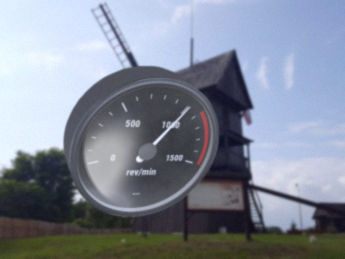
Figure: 1000rpm
